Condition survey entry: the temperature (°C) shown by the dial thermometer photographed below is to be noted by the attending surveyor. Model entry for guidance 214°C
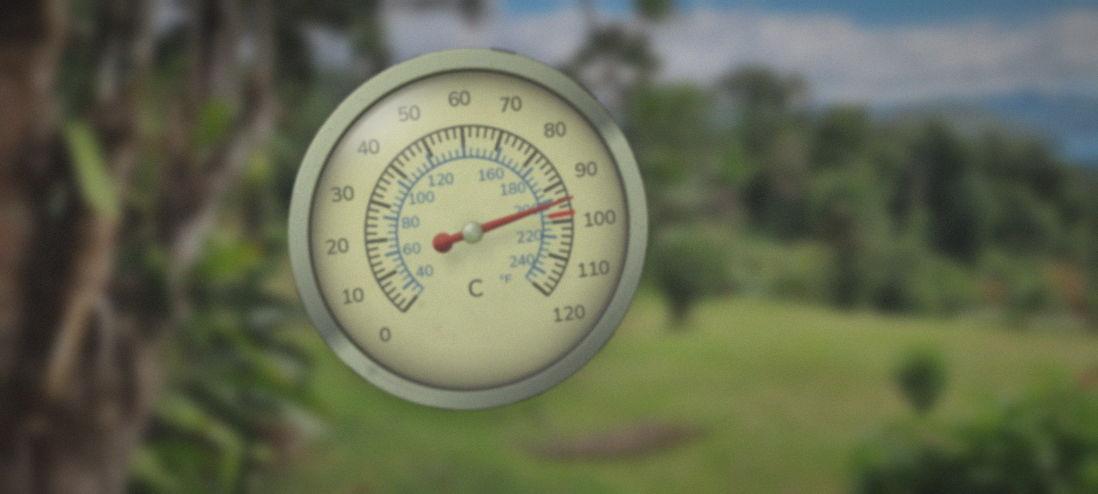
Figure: 94°C
